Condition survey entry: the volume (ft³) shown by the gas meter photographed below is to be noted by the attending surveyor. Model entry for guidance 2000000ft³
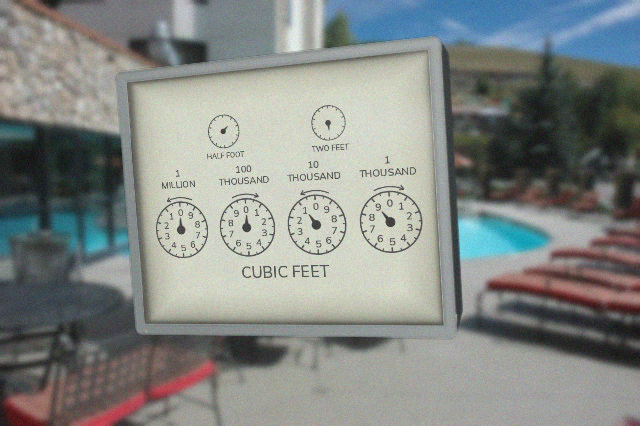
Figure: 900ft³
